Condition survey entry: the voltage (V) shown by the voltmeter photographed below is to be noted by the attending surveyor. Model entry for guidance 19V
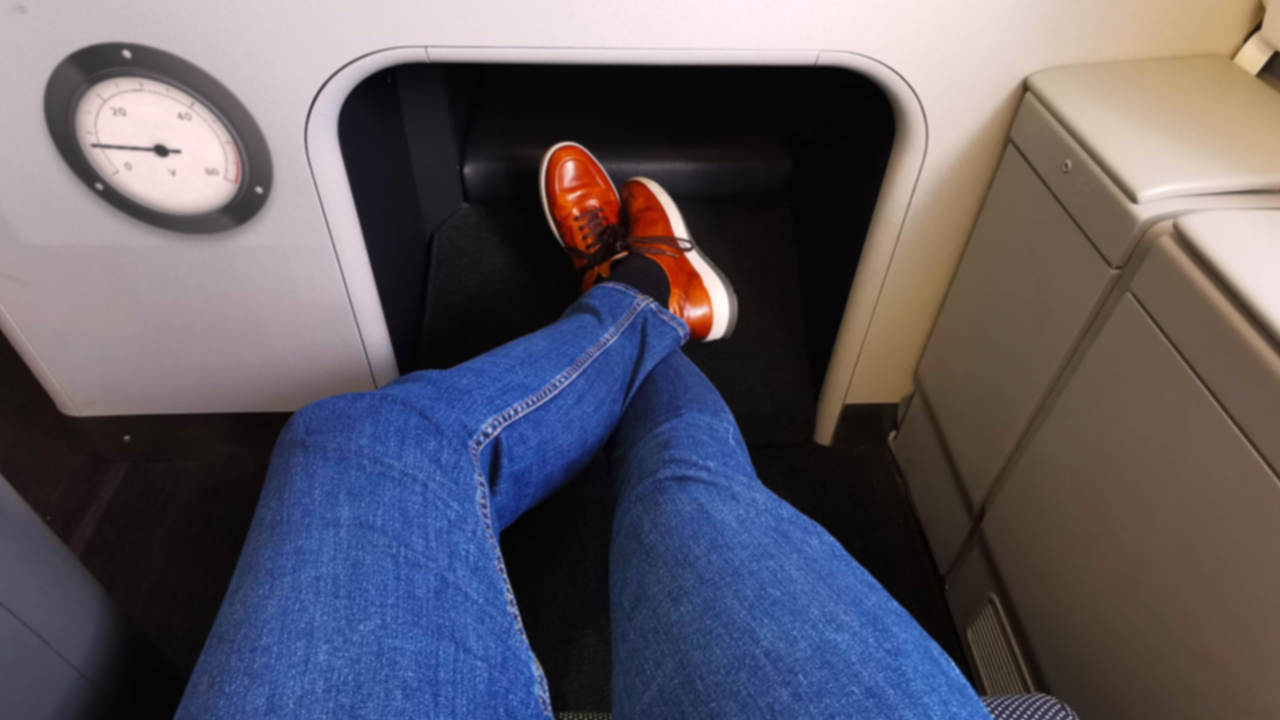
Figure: 7.5V
